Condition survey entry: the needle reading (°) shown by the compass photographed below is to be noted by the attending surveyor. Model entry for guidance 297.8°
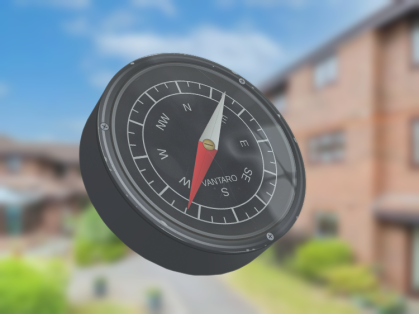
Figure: 220°
